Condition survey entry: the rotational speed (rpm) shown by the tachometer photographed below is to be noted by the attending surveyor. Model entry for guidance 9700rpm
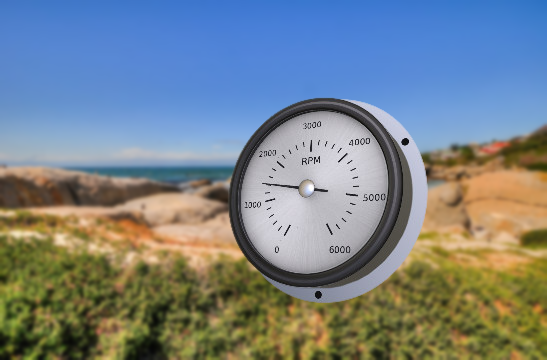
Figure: 1400rpm
